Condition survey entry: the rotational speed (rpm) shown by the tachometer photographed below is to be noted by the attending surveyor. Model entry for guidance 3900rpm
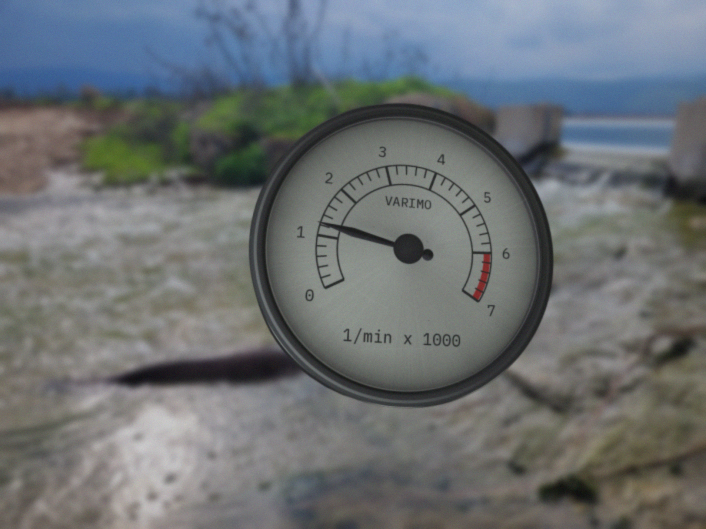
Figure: 1200rpm
